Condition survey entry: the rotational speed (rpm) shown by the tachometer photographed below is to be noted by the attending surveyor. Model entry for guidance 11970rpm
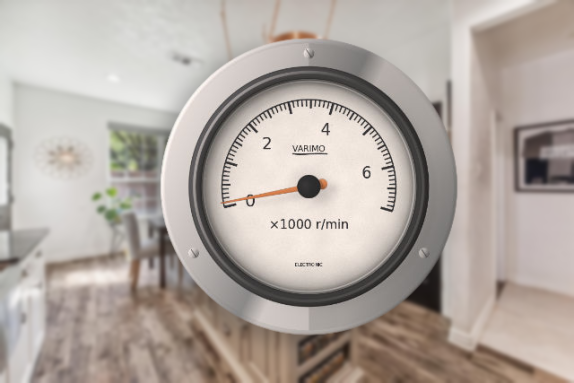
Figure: 100rpm
